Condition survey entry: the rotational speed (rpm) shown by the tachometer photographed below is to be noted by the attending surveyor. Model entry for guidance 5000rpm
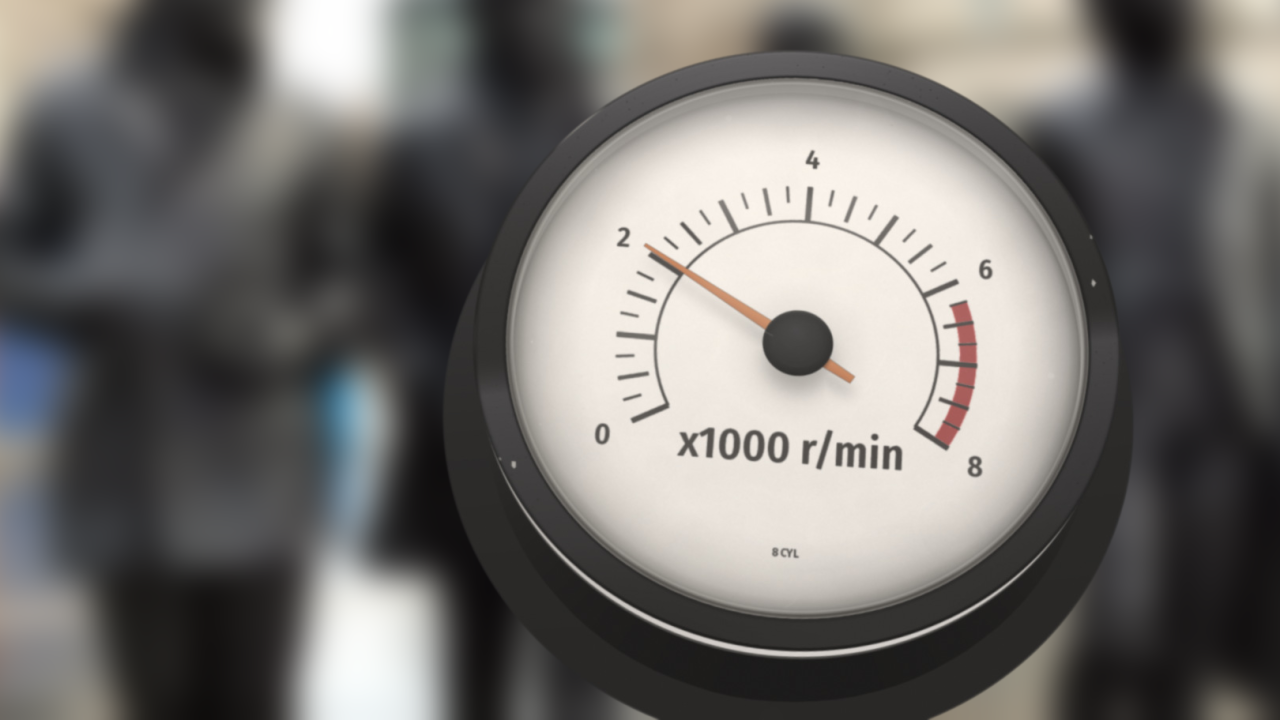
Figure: 2000rpm
